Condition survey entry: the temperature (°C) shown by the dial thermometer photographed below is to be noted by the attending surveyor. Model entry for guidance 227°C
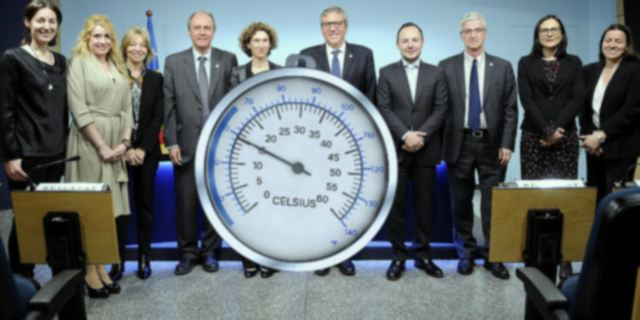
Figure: 15°C
